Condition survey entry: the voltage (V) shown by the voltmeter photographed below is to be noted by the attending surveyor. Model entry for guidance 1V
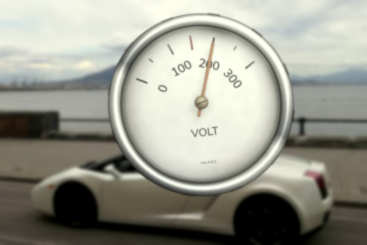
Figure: 200V
